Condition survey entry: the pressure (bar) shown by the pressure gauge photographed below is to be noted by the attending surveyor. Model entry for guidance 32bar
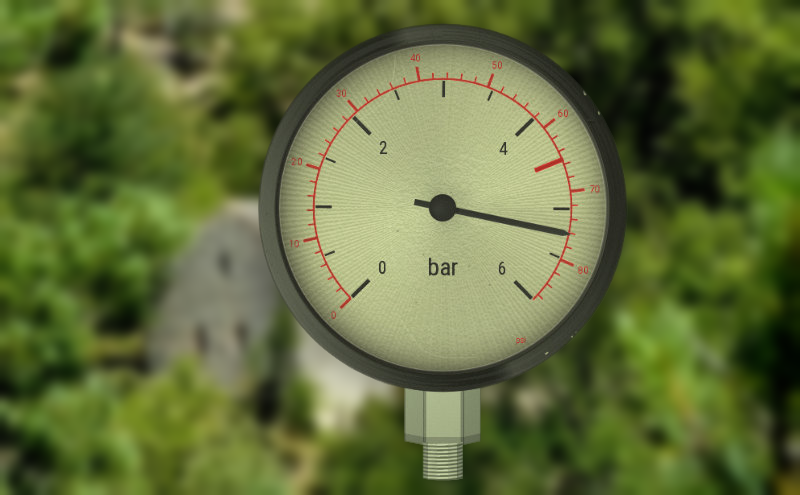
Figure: 5.25bar
